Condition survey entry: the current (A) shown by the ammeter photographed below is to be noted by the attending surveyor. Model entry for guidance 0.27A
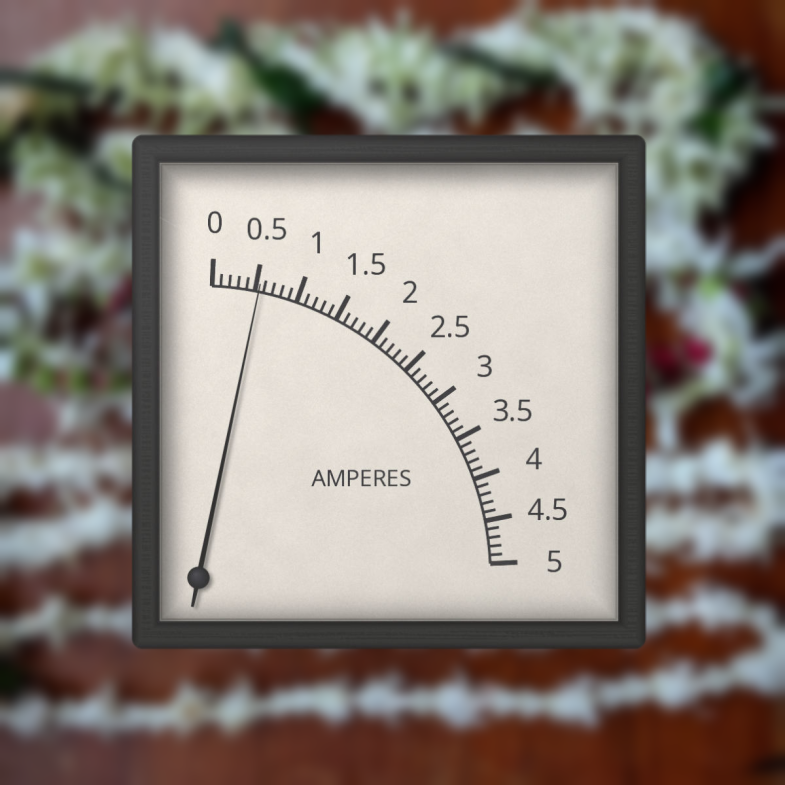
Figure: 0.55A
